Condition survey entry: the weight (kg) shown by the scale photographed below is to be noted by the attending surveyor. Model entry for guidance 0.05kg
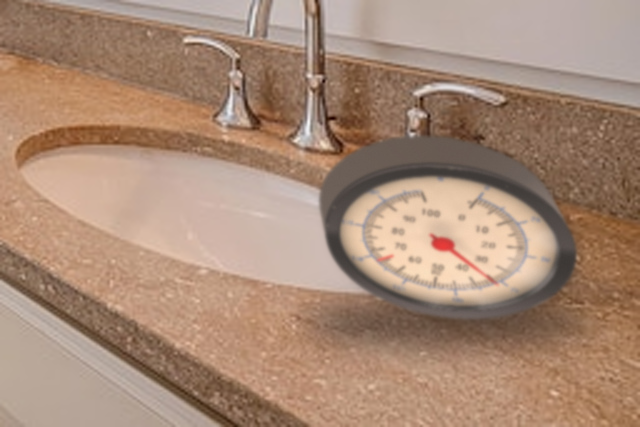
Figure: 35kg
